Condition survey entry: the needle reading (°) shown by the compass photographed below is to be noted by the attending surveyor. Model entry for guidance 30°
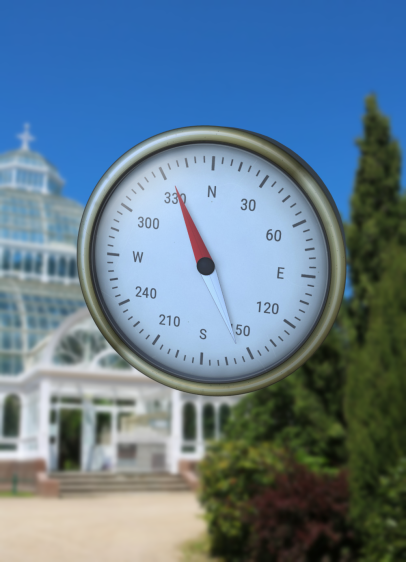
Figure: 335°
